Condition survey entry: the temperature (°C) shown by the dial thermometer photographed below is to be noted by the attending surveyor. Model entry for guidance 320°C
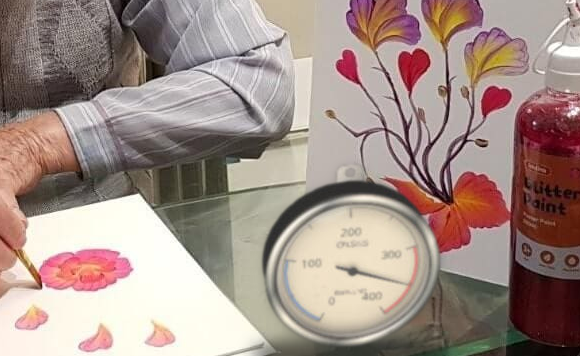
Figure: 350°C
